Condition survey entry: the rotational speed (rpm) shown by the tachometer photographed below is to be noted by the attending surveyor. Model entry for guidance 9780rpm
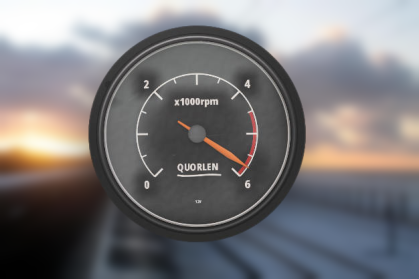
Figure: 5750rpm
